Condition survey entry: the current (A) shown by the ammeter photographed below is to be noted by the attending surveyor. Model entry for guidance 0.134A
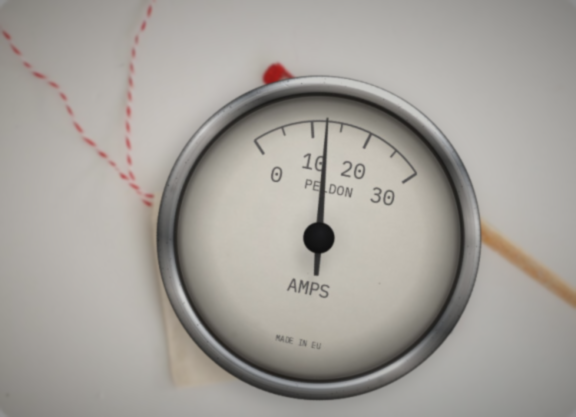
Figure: 12.5A
